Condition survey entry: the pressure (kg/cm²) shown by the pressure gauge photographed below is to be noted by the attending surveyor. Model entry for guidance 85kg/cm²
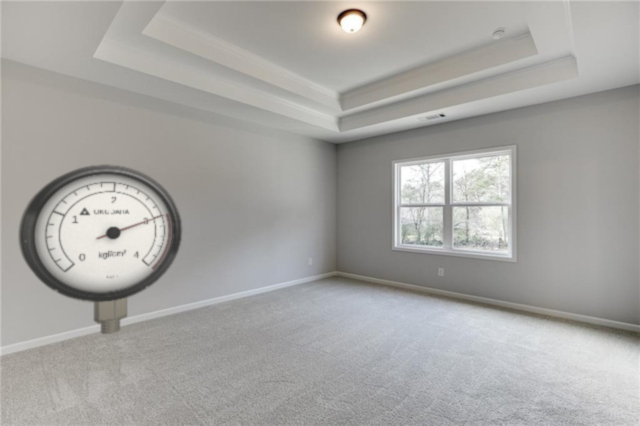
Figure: 3kg/cm²
